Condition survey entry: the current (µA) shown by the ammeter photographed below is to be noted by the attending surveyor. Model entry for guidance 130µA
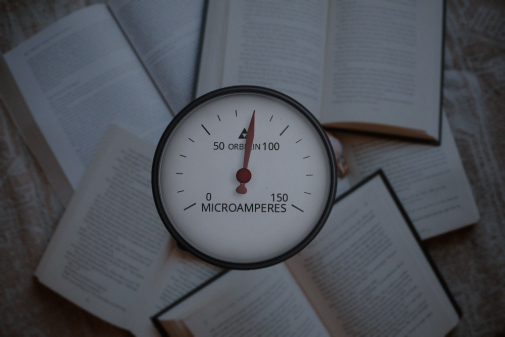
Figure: 80µA
